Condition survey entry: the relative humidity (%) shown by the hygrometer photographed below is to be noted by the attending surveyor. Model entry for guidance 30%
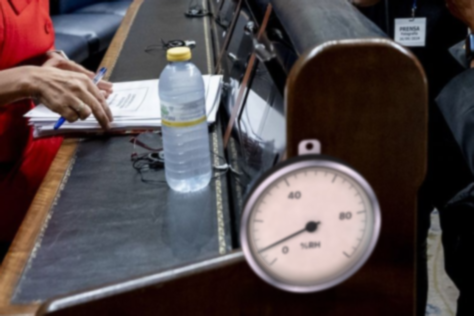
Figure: 8%
